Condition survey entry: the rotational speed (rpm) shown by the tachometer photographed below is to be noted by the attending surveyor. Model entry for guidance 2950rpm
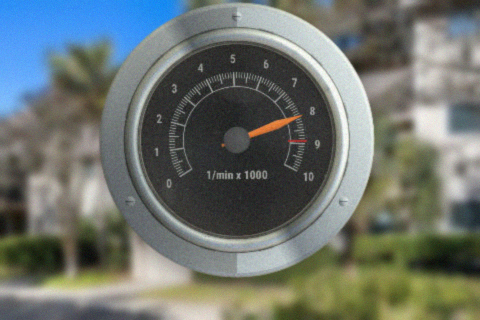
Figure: 8000rpm
